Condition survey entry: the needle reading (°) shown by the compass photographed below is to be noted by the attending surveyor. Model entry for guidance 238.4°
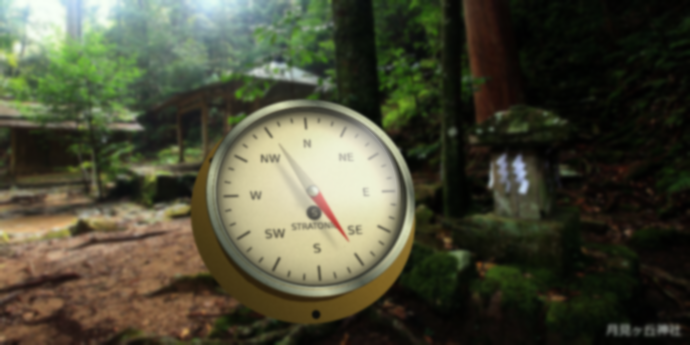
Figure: 150°
